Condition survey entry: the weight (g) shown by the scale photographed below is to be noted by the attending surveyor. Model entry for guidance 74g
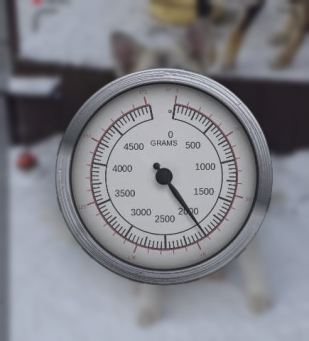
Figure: 2000g
